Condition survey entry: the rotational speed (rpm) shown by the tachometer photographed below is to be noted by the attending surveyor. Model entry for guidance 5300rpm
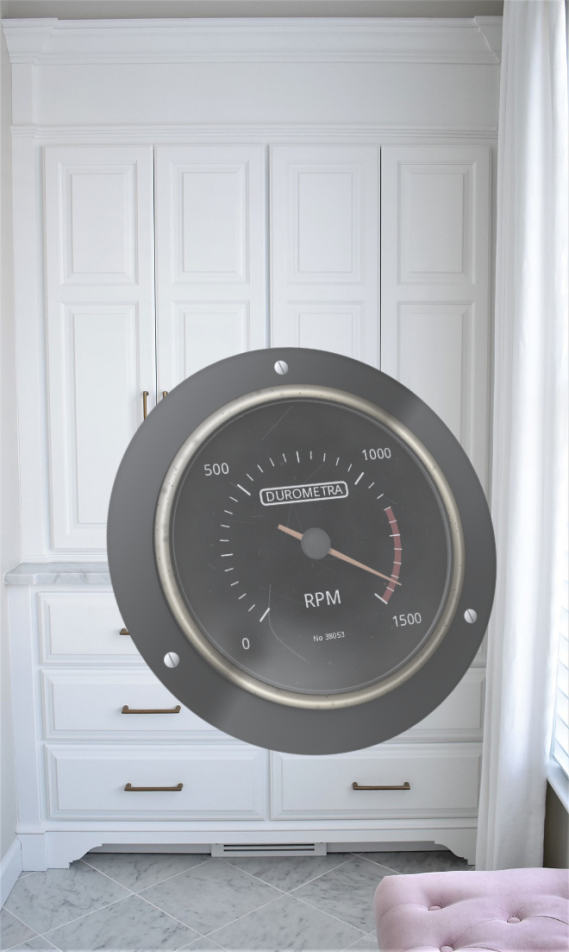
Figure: 1425rpm
